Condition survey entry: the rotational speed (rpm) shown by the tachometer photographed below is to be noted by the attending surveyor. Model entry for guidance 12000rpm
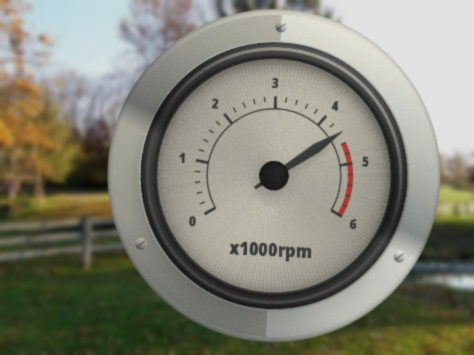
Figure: 4400rpm
